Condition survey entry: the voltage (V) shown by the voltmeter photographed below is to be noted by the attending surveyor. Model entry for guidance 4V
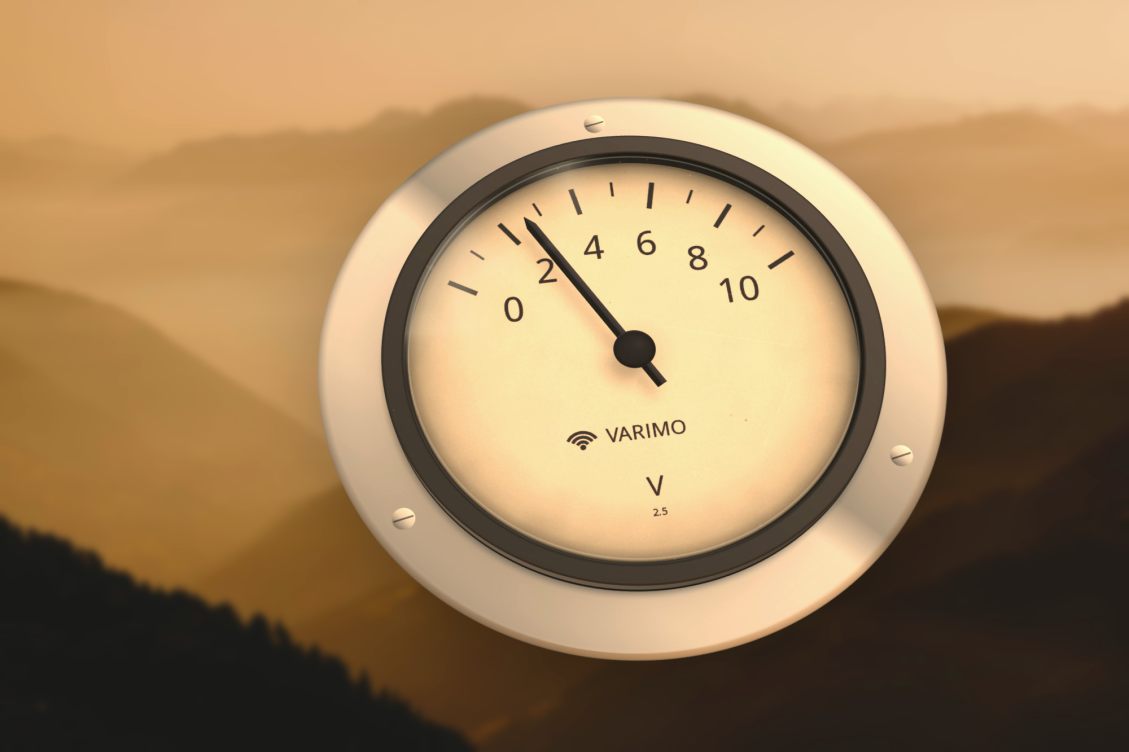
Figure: 2.5V
